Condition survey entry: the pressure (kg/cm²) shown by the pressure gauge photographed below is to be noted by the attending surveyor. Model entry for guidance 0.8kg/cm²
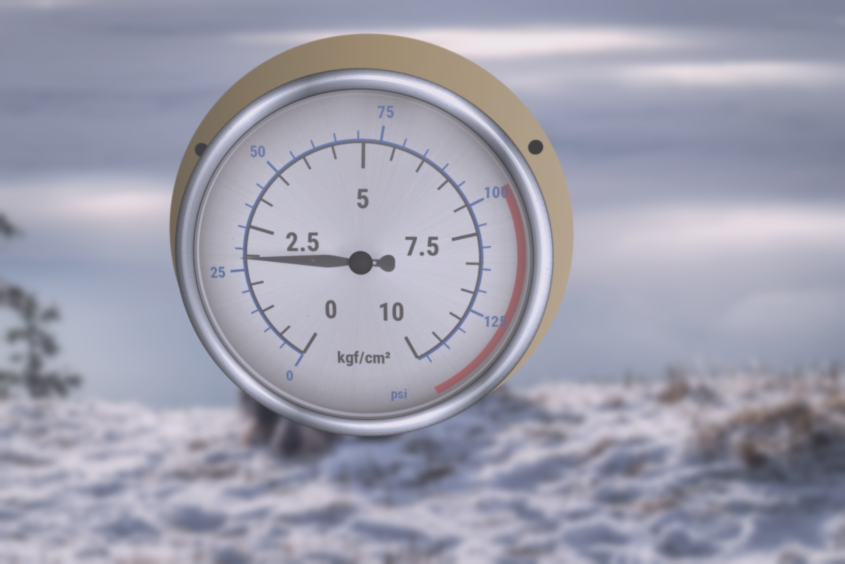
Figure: 2kg/cm²
